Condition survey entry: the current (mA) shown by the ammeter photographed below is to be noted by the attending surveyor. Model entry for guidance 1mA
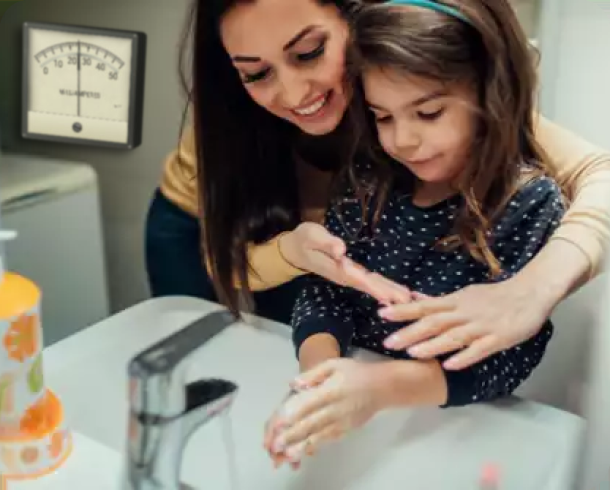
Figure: 25mA
